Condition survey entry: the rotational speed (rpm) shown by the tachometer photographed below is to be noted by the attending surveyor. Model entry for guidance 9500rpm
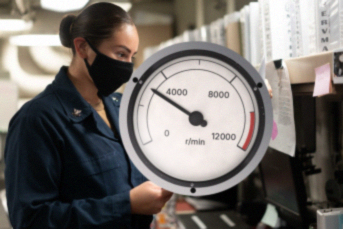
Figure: 3000rpm
